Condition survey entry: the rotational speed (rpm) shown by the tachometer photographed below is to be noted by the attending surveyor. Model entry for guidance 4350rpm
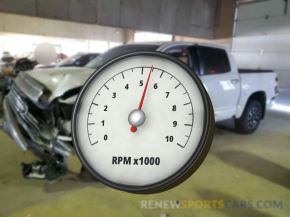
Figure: 5500rpm
